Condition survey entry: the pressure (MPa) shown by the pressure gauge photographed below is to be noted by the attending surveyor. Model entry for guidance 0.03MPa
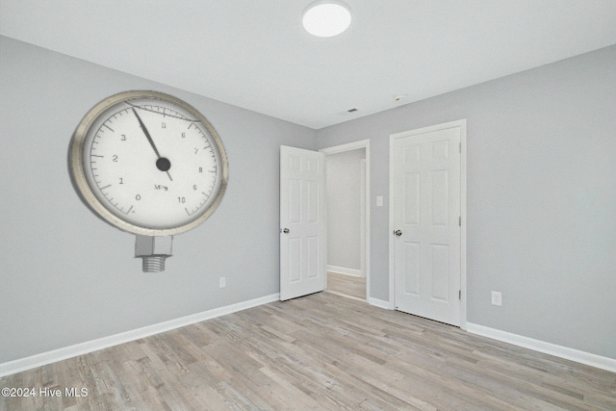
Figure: 4MPa
